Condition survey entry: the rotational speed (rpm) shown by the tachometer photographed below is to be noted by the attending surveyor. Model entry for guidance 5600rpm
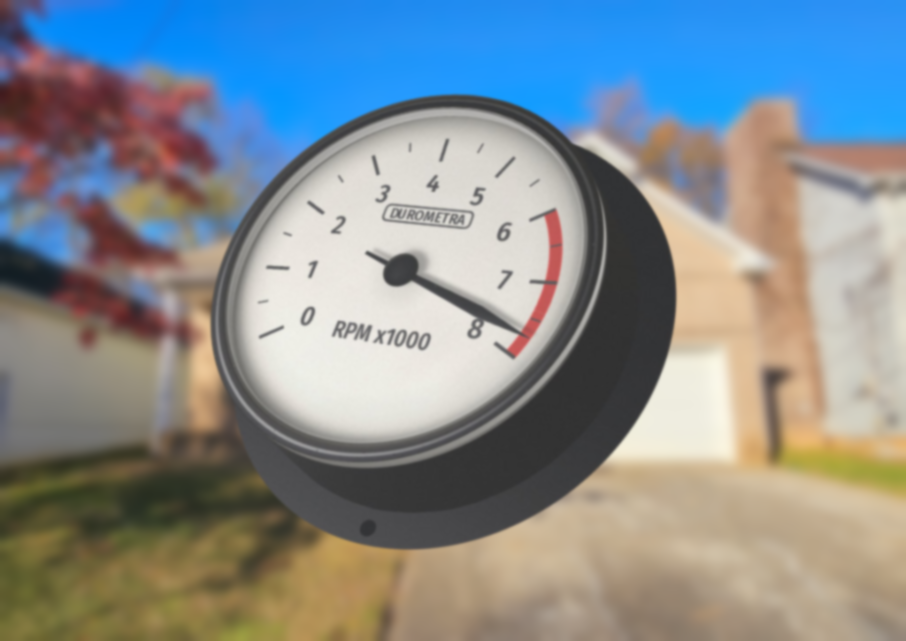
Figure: 7750rpm
